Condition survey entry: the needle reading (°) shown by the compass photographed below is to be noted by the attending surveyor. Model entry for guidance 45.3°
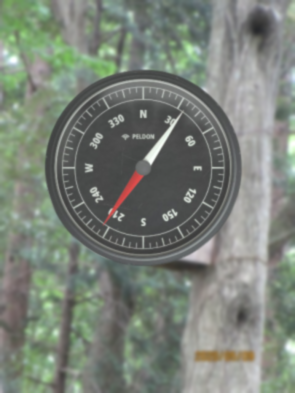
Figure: 215°
